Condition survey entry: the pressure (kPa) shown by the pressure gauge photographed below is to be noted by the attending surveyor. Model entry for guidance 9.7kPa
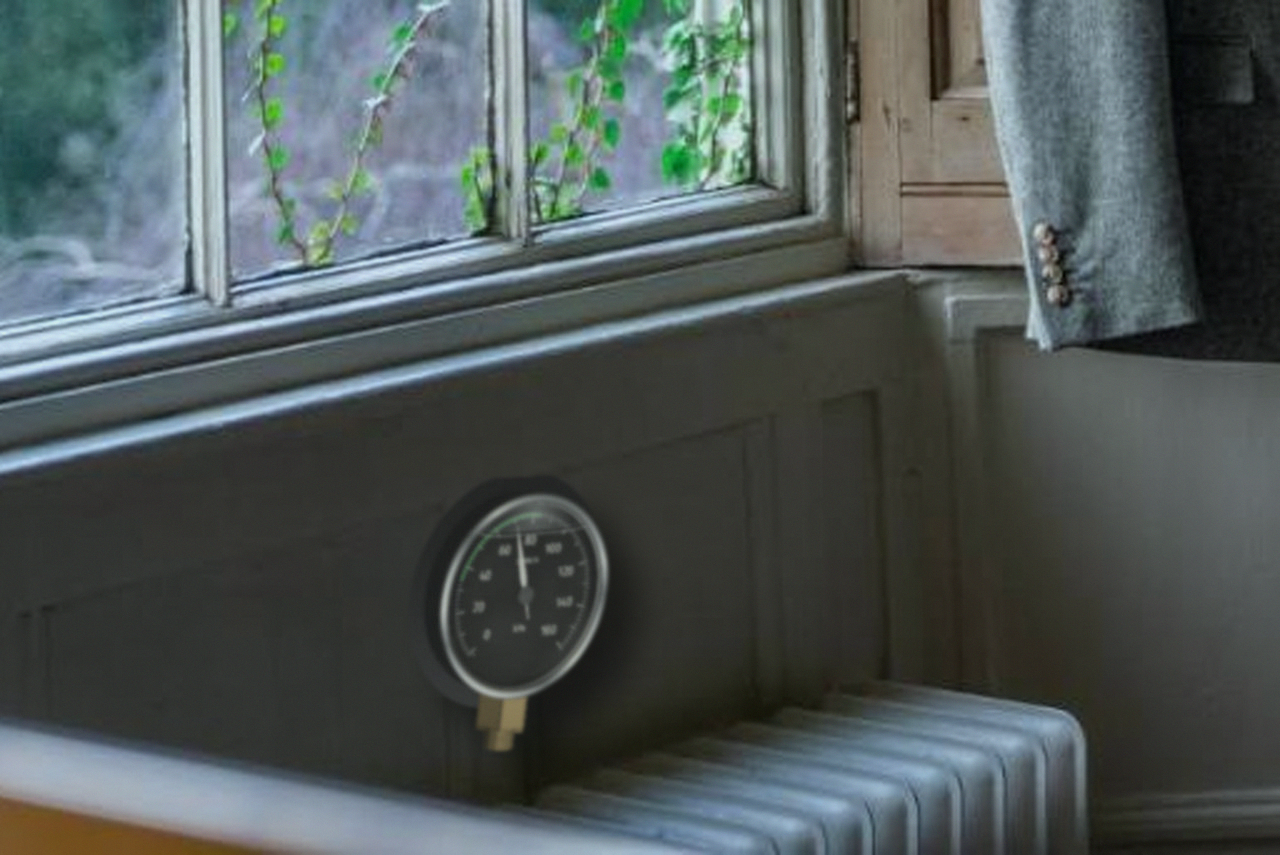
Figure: 70kPa
